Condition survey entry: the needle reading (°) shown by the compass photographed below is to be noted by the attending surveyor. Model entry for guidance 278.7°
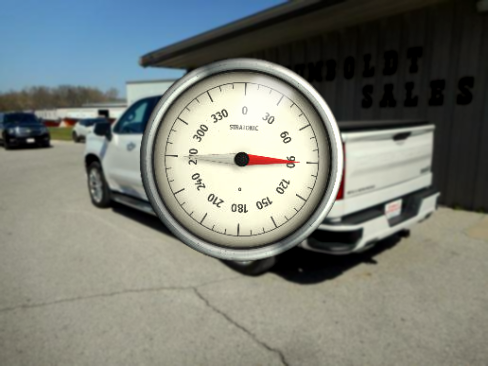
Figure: 90°
